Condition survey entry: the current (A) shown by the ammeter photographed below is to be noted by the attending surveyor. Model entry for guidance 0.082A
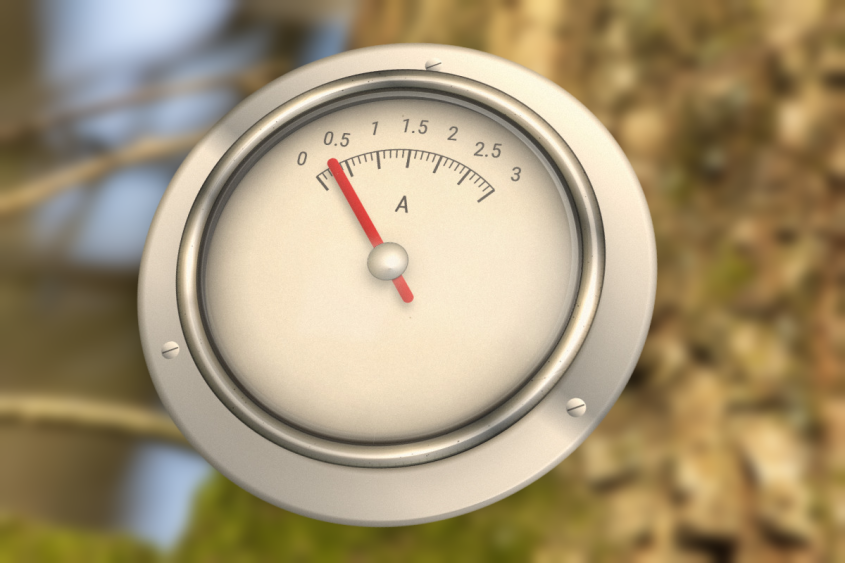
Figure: 0.3A
